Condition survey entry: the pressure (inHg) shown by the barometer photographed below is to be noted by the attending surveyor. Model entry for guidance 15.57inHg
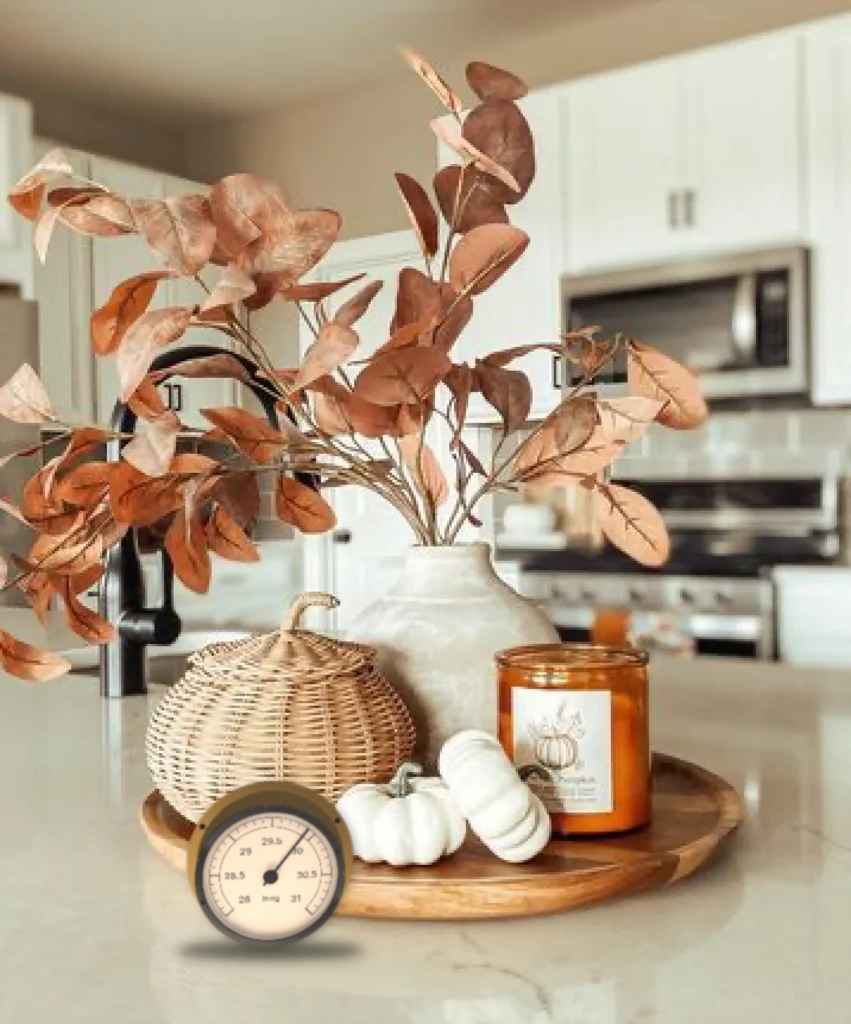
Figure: 29.9inHg
